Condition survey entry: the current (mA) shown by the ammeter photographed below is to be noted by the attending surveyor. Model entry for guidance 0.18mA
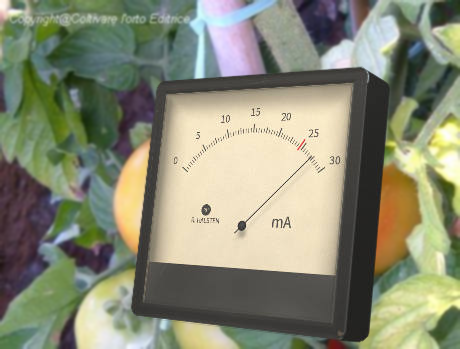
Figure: 27.5mA
